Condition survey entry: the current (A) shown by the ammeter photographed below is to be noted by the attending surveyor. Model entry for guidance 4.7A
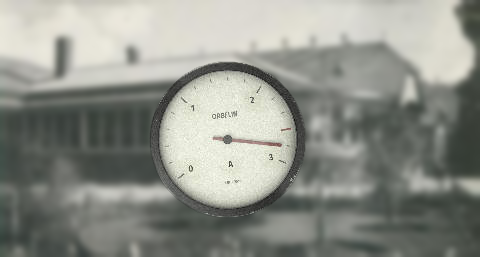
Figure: 2.8A
